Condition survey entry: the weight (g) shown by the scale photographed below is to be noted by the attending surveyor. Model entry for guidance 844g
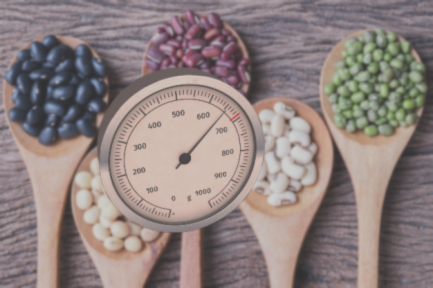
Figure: 650g
